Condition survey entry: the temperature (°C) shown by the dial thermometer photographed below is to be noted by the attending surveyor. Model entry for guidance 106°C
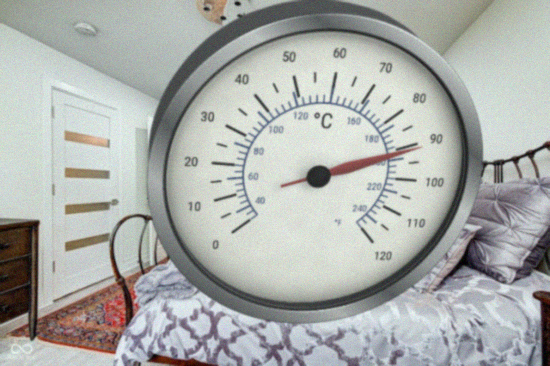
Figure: 90°C
